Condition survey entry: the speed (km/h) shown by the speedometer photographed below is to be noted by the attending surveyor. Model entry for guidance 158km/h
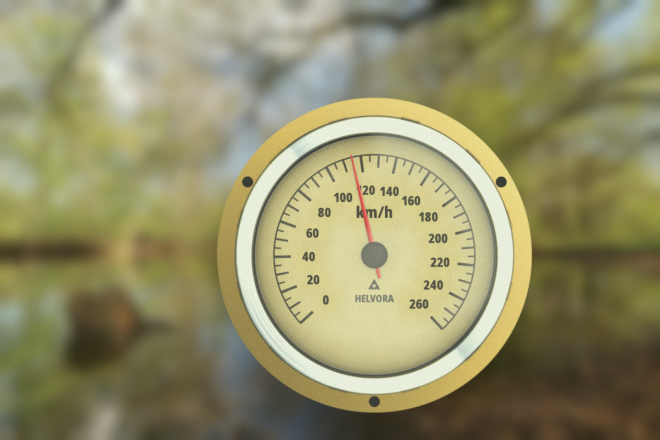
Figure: 115km/h
